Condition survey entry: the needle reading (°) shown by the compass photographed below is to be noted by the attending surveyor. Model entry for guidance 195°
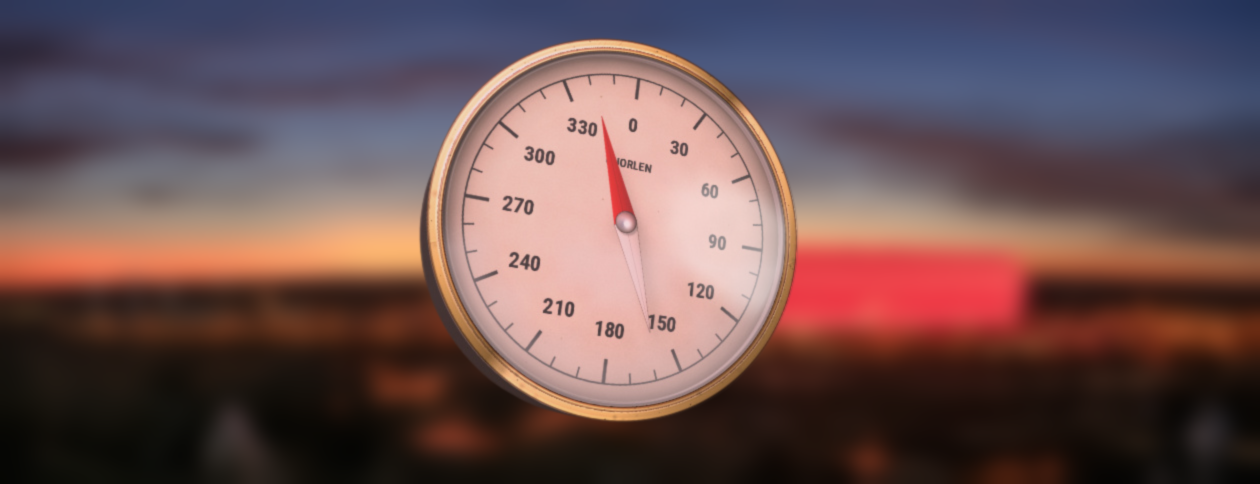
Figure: 340°
